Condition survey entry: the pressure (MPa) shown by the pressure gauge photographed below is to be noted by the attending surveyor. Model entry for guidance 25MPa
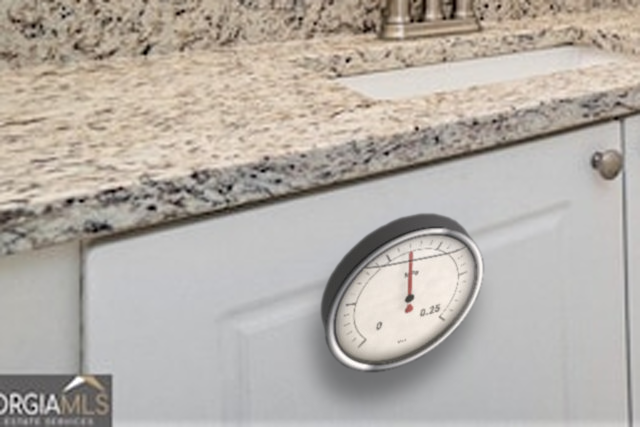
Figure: 0.12MPa
